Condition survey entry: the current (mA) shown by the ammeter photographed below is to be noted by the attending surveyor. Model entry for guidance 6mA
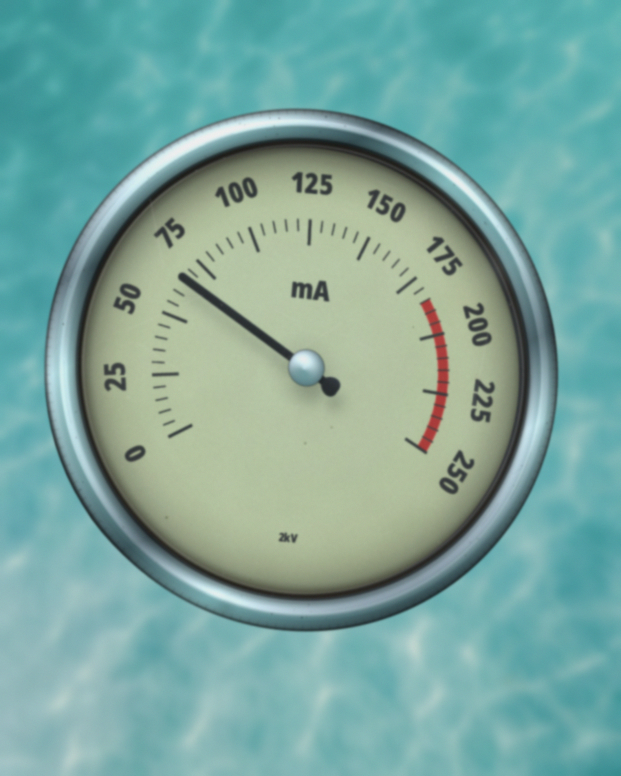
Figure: 65mA
